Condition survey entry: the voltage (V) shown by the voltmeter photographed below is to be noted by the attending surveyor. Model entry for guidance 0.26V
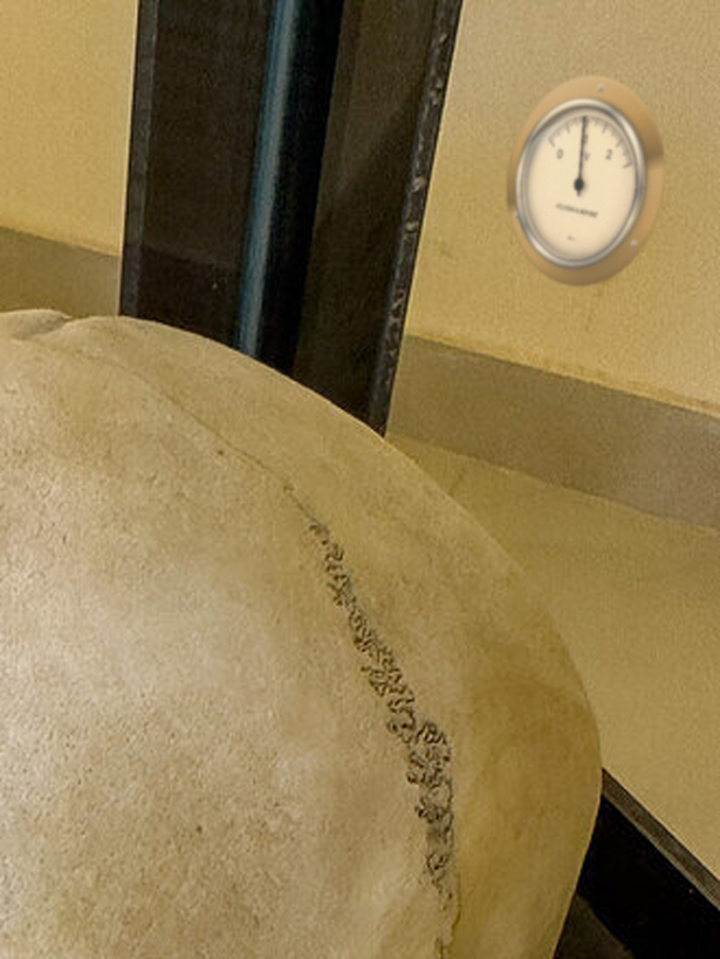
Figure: 1V
